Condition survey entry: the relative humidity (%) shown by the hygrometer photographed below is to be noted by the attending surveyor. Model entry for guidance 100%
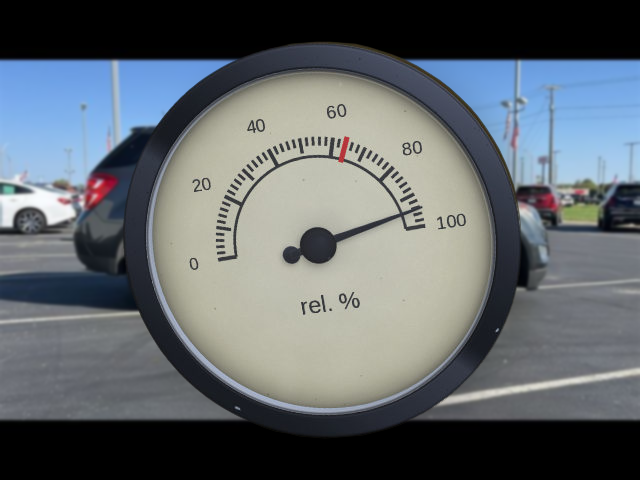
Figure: 94%
